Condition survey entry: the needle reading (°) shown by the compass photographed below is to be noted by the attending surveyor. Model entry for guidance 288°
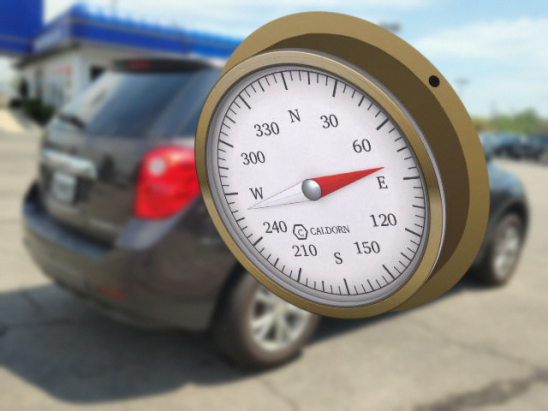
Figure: 80°
